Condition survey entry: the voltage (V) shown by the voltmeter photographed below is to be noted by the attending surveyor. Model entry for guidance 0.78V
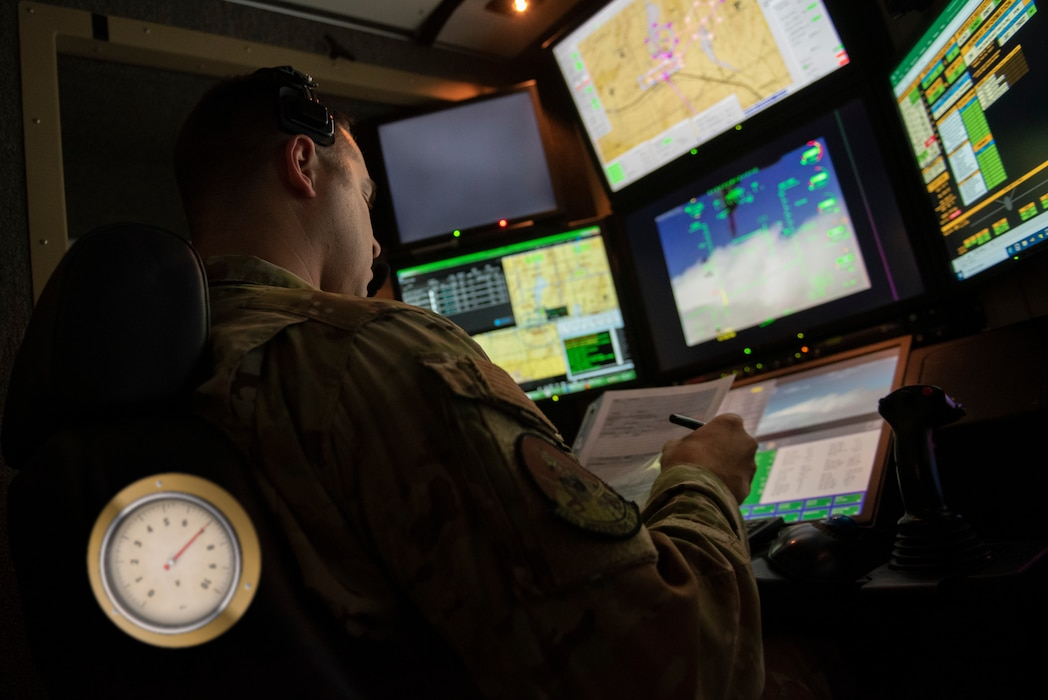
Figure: 7V
